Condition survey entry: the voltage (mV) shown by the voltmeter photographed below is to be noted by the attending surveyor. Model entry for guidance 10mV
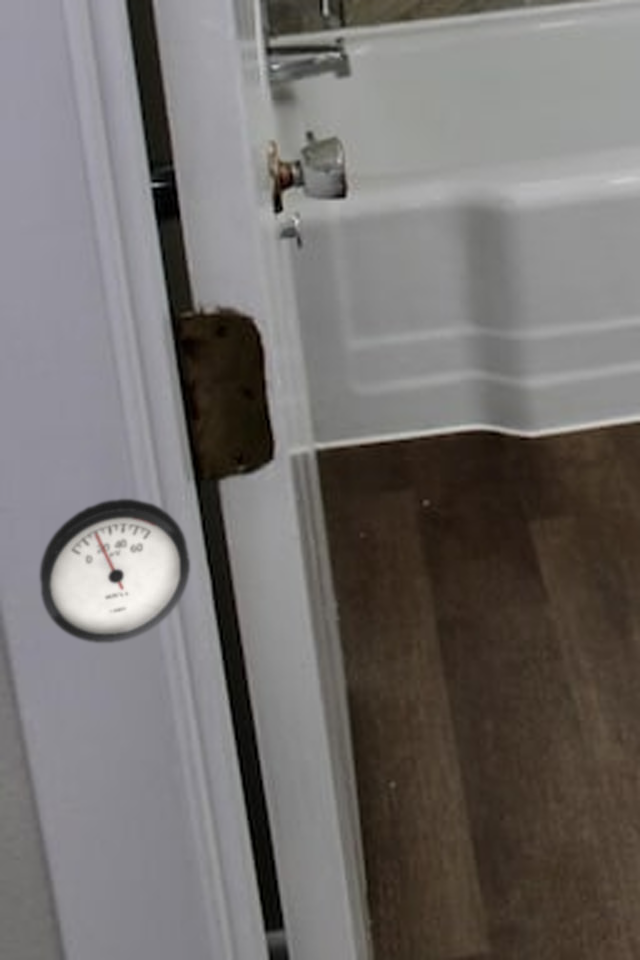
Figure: 20mV
